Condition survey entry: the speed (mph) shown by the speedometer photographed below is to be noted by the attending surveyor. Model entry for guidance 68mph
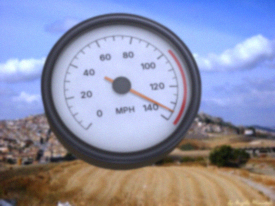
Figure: 135mph
